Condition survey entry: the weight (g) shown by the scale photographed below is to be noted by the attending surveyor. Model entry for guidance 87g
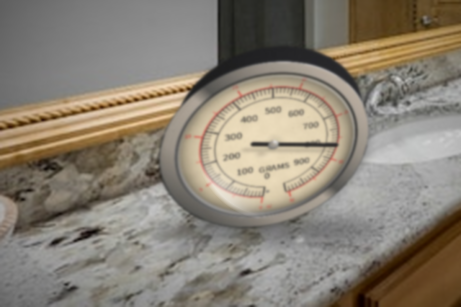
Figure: 800g
